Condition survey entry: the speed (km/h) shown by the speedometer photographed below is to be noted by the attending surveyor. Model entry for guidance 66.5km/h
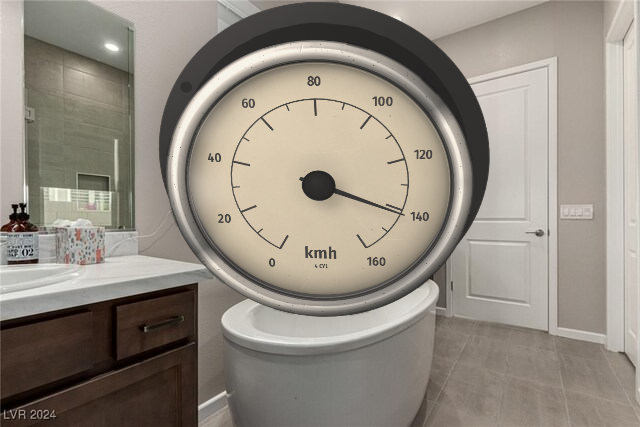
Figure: 140km/h
